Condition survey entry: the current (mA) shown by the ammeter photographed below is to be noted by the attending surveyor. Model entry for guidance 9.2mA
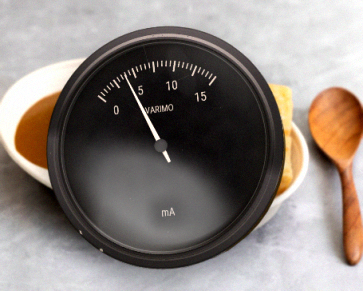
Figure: 4mA
